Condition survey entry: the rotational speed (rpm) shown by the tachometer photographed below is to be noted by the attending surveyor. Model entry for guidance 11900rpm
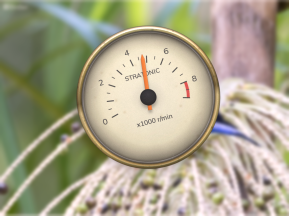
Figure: 4750rpm
